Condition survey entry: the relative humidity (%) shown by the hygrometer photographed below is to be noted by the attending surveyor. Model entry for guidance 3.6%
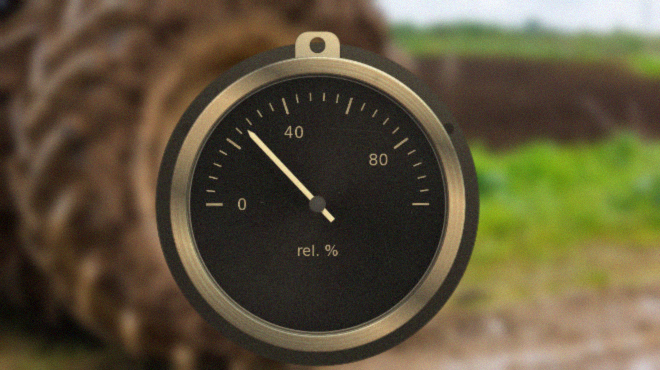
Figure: 26%
